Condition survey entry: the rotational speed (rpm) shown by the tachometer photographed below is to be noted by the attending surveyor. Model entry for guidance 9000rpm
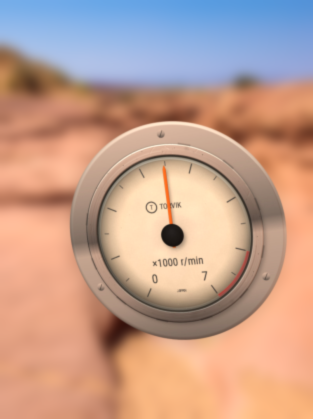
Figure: 3500rpm
